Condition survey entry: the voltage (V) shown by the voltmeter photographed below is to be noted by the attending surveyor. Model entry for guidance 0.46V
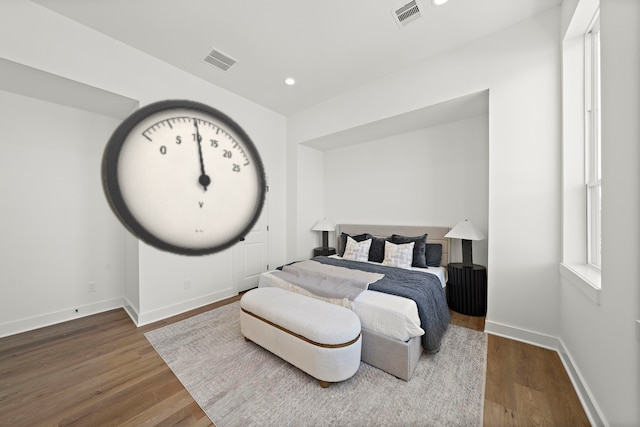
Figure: 10V
